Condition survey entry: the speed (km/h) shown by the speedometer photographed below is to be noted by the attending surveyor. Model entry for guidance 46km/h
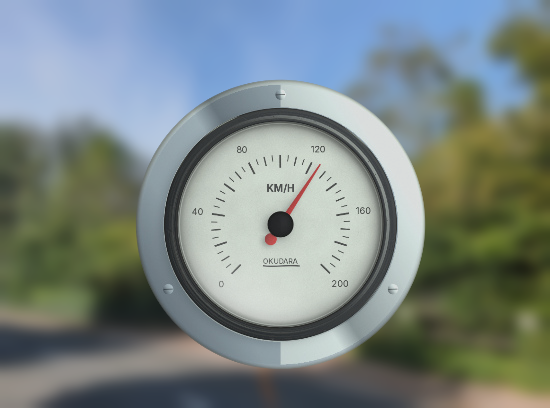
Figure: 125km/h
